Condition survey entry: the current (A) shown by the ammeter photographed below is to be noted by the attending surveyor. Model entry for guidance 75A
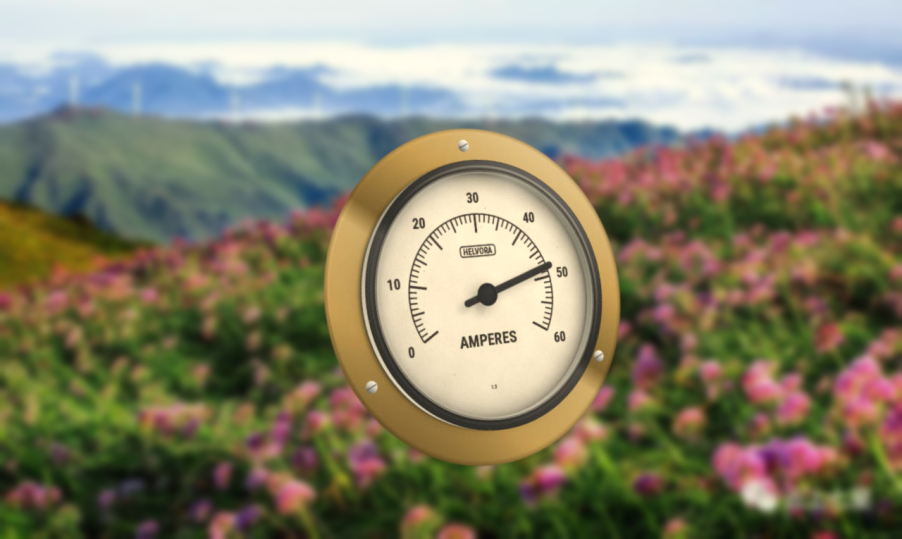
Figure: 48A
